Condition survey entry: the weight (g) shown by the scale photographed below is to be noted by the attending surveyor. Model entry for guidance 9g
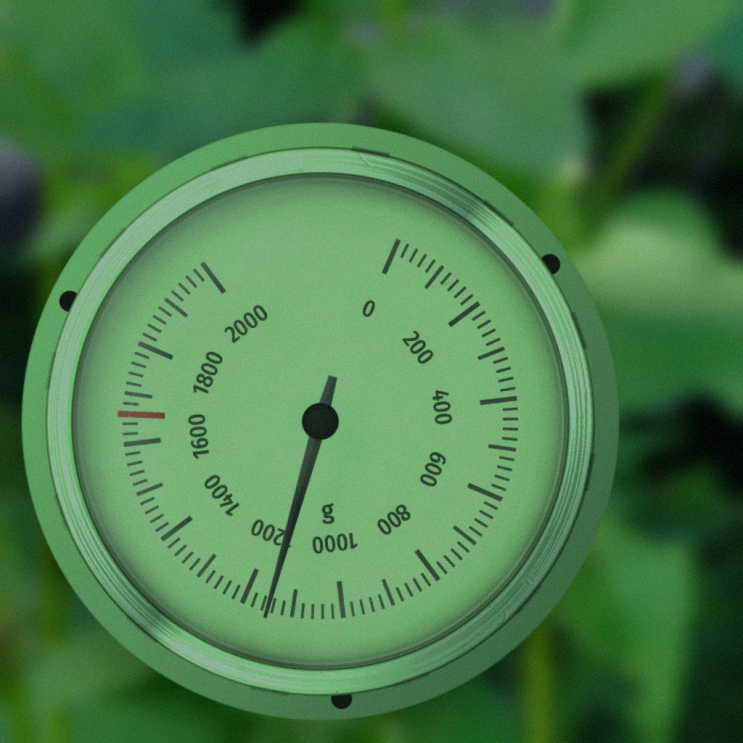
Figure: 1150g
